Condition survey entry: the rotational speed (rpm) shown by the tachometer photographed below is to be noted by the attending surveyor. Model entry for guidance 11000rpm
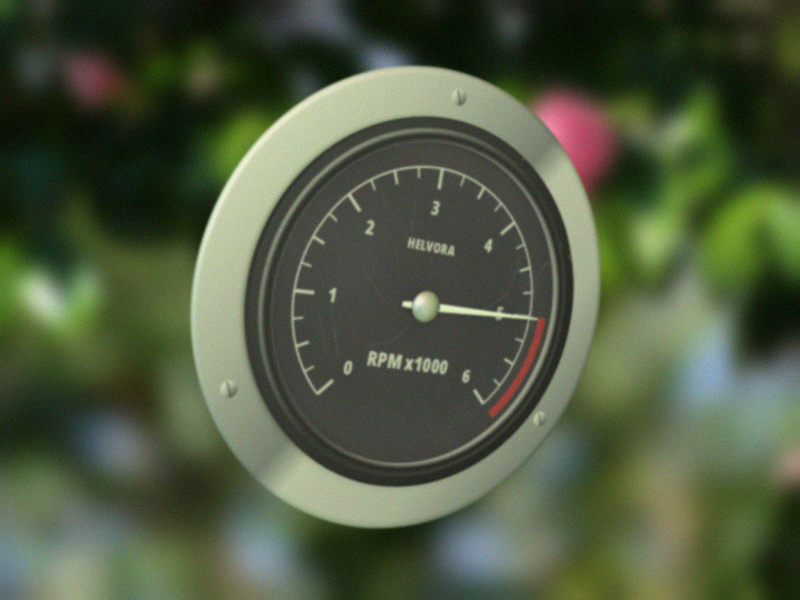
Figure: 5000rpm
